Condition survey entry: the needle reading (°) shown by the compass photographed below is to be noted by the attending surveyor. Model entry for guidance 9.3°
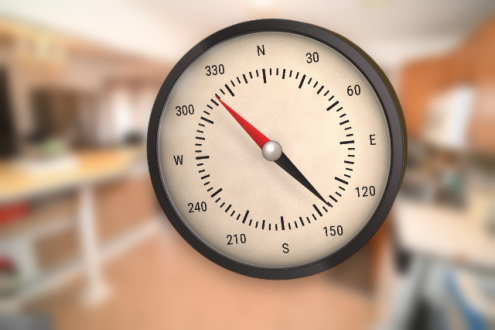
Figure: 320°
